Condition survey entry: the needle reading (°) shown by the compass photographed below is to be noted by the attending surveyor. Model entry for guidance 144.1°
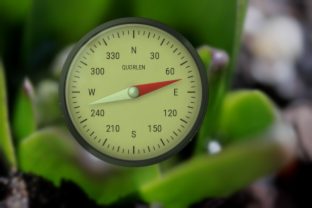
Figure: 75°
